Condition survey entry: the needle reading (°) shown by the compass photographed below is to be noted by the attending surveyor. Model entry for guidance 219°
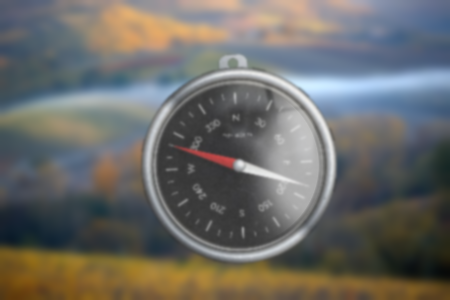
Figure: 290°
